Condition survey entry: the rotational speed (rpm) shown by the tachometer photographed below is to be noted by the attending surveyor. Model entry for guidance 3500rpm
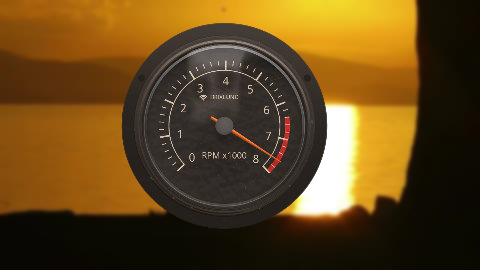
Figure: 7600rpm
